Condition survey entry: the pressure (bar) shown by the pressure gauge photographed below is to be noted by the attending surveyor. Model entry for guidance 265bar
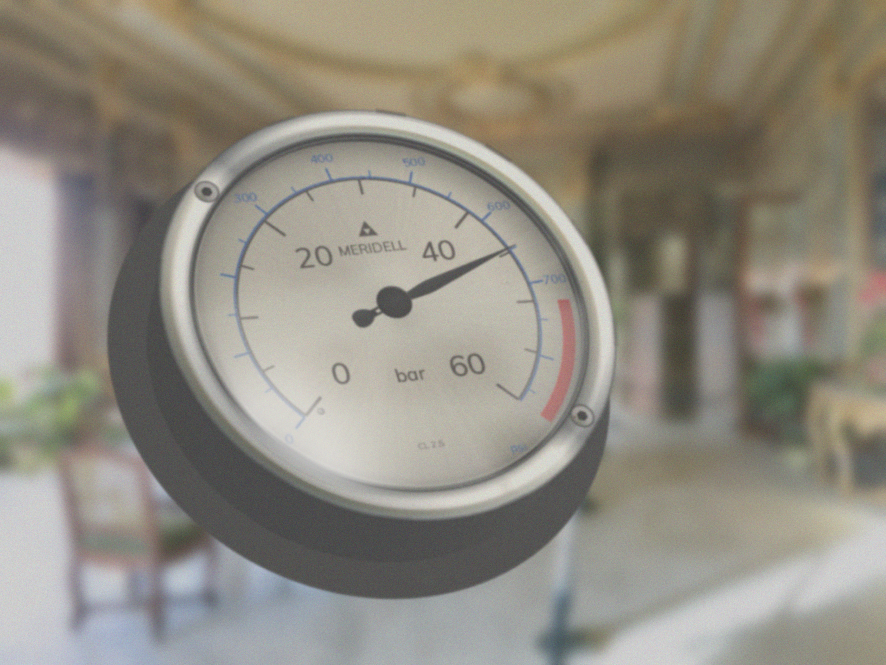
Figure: 45bar
